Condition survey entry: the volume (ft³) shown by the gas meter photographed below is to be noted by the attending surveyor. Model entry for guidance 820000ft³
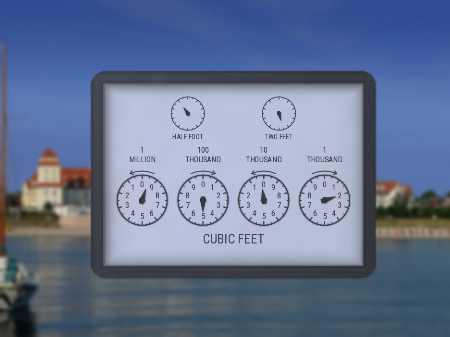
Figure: 950200ft³
